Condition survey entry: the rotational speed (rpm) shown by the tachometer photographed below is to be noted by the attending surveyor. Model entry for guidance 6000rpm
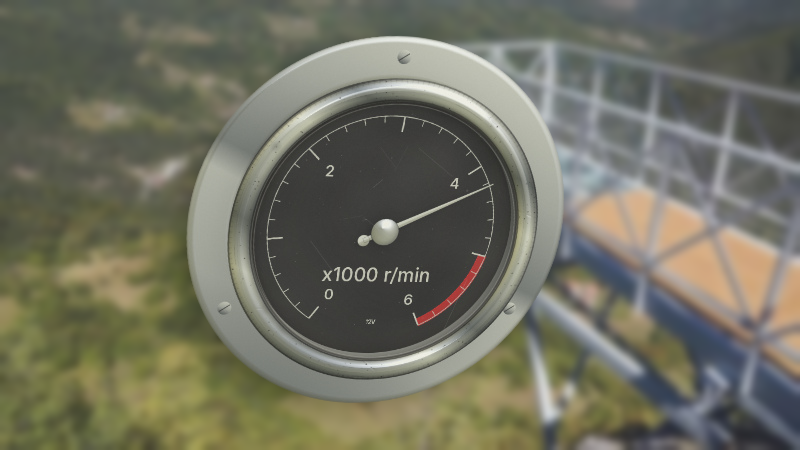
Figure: 4200rpm
